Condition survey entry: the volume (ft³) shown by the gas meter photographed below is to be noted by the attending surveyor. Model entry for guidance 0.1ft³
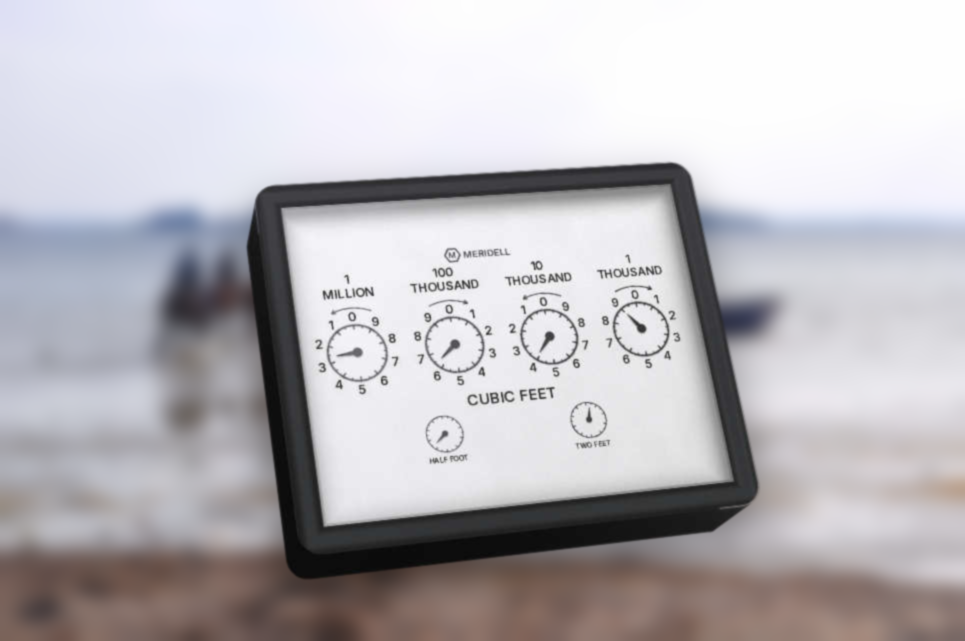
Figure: 263900ft³
